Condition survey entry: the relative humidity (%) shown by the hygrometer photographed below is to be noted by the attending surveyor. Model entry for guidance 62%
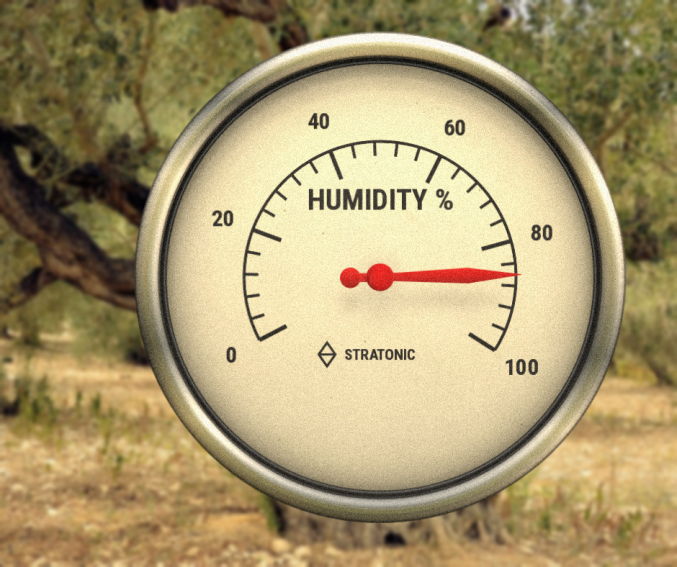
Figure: 86%
